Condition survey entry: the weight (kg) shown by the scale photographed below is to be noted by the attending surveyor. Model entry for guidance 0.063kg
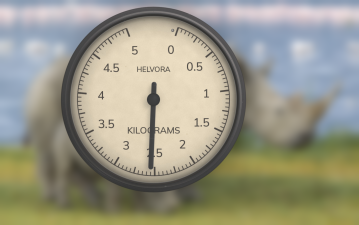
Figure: 2.55kg
